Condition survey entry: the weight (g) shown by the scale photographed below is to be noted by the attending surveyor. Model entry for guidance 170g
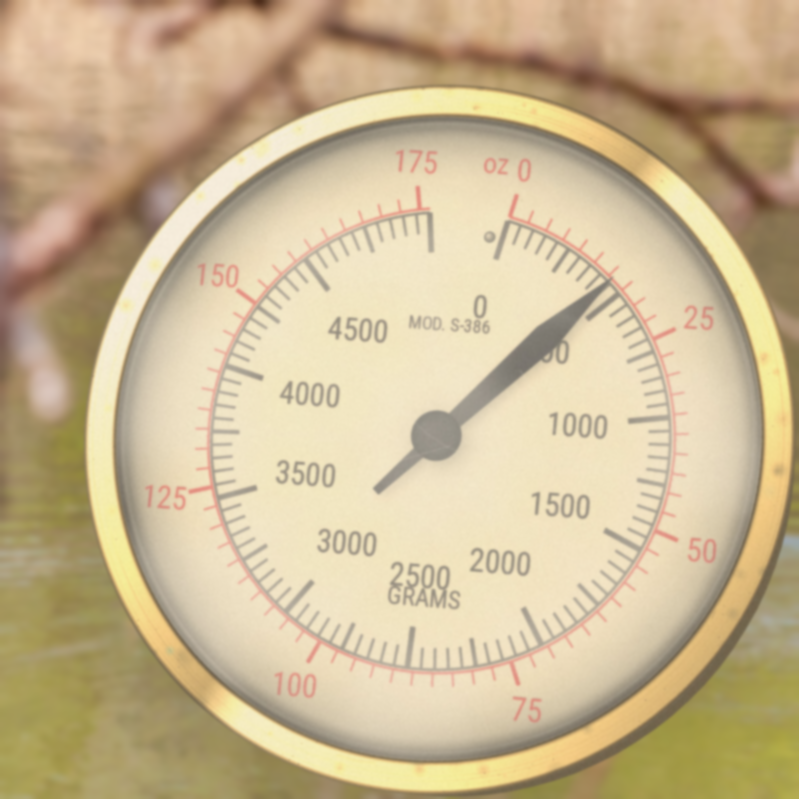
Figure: 450g
